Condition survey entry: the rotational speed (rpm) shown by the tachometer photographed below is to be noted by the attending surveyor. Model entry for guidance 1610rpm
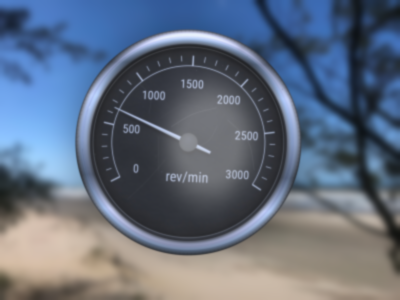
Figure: 650rpm
